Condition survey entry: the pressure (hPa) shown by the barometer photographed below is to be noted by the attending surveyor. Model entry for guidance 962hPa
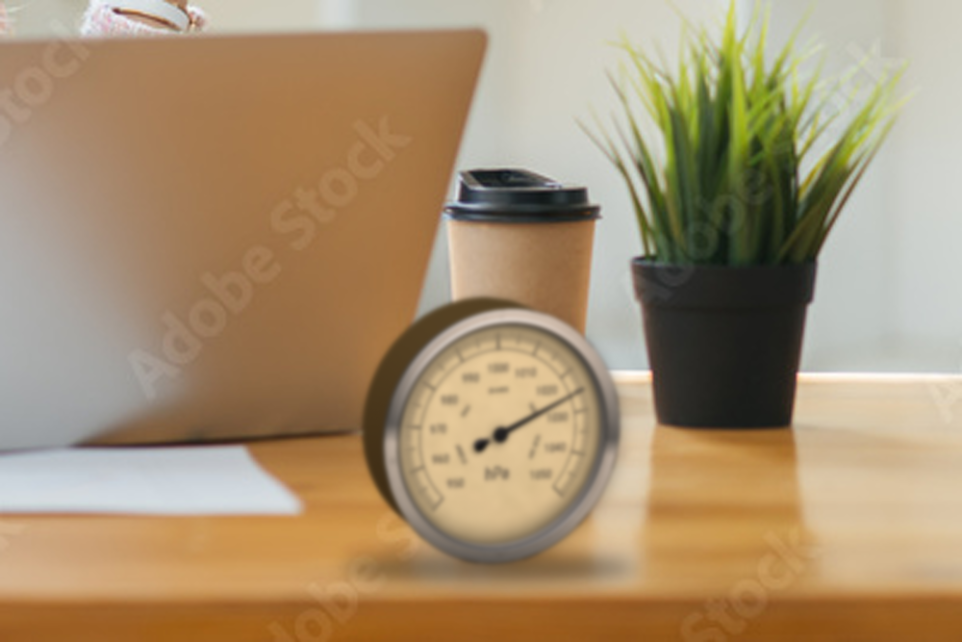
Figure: 1025hPa
